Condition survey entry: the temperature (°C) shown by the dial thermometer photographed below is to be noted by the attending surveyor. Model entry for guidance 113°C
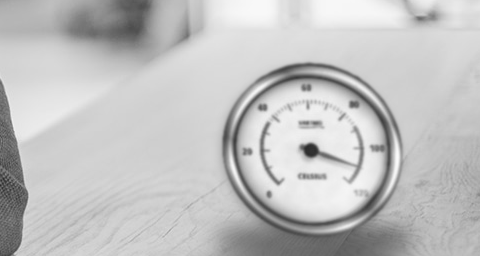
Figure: 110°C
